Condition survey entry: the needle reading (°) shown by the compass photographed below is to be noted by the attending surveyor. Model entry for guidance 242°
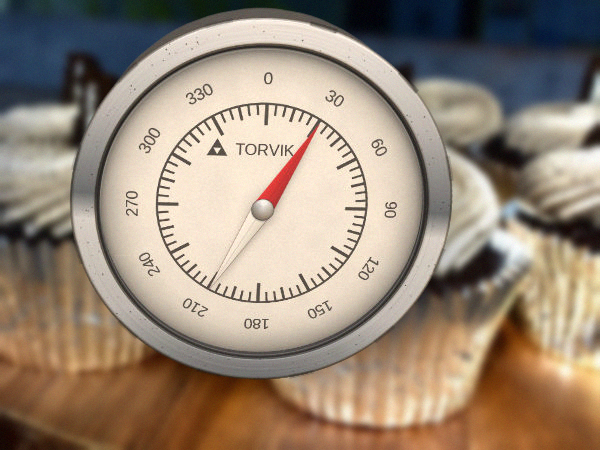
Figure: 30°
